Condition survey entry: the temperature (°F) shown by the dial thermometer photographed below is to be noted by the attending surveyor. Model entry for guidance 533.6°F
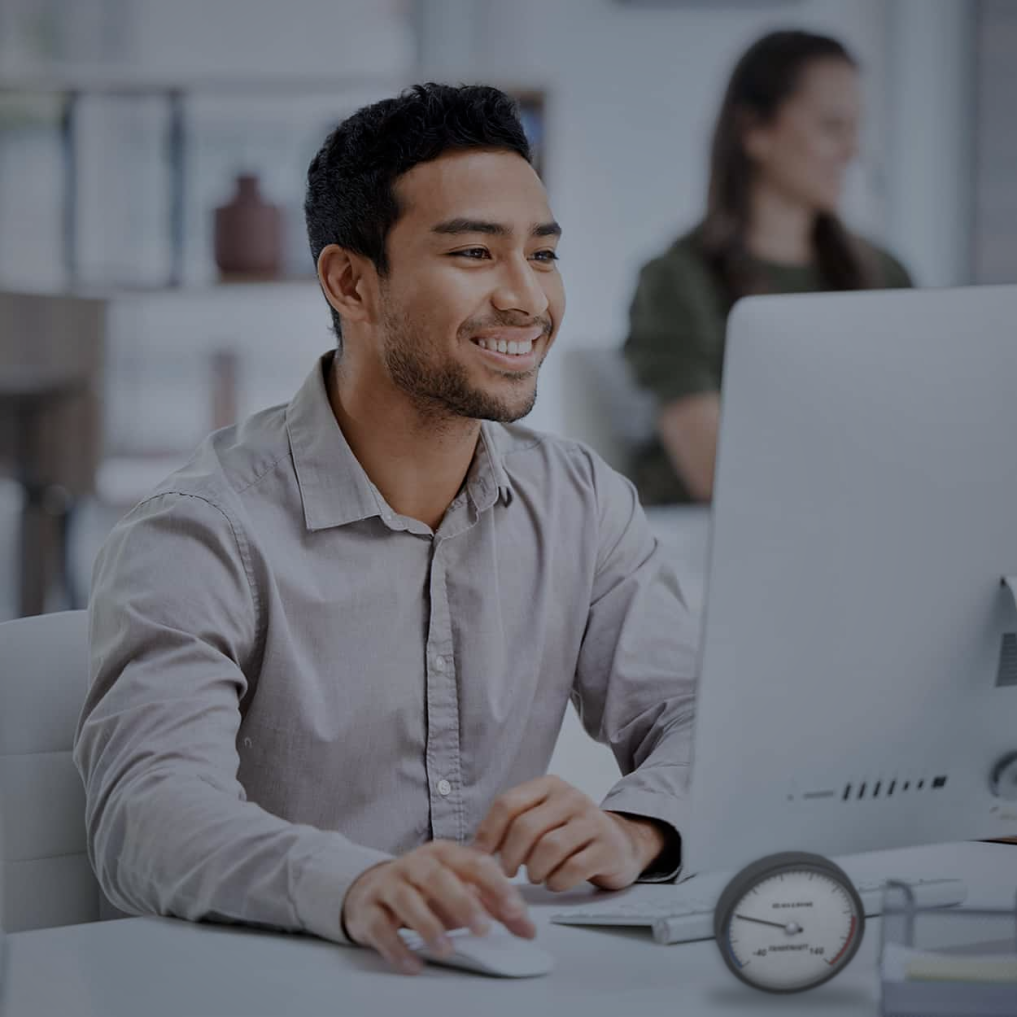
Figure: 0°F
